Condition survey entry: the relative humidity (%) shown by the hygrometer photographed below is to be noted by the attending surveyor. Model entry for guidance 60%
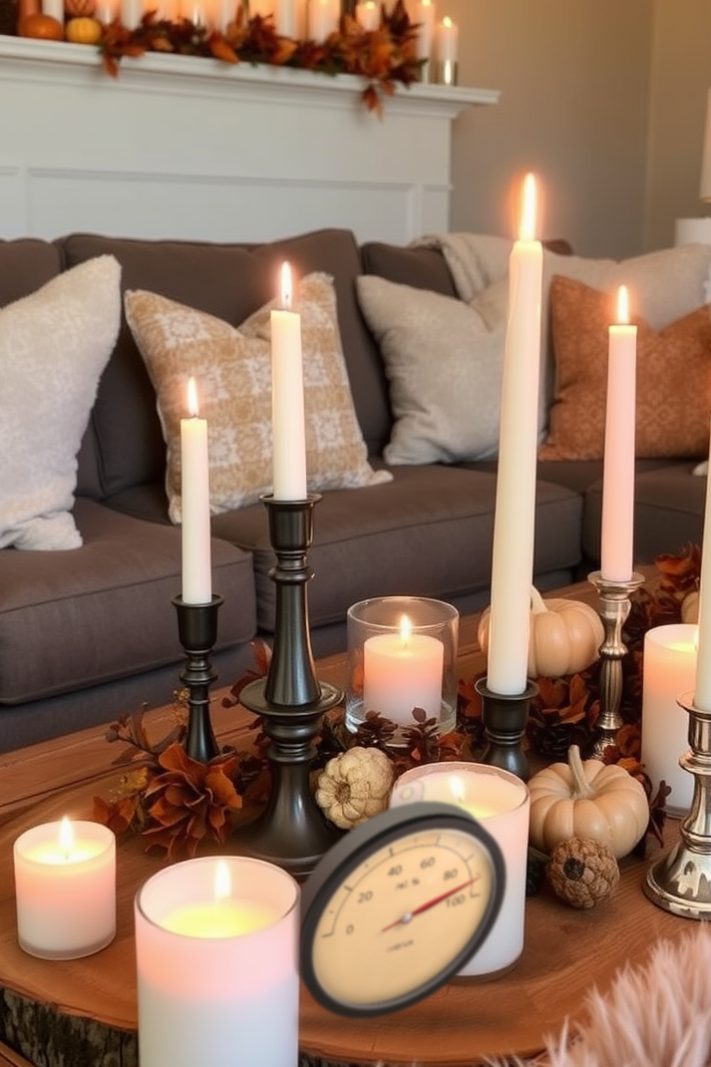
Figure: 90%
